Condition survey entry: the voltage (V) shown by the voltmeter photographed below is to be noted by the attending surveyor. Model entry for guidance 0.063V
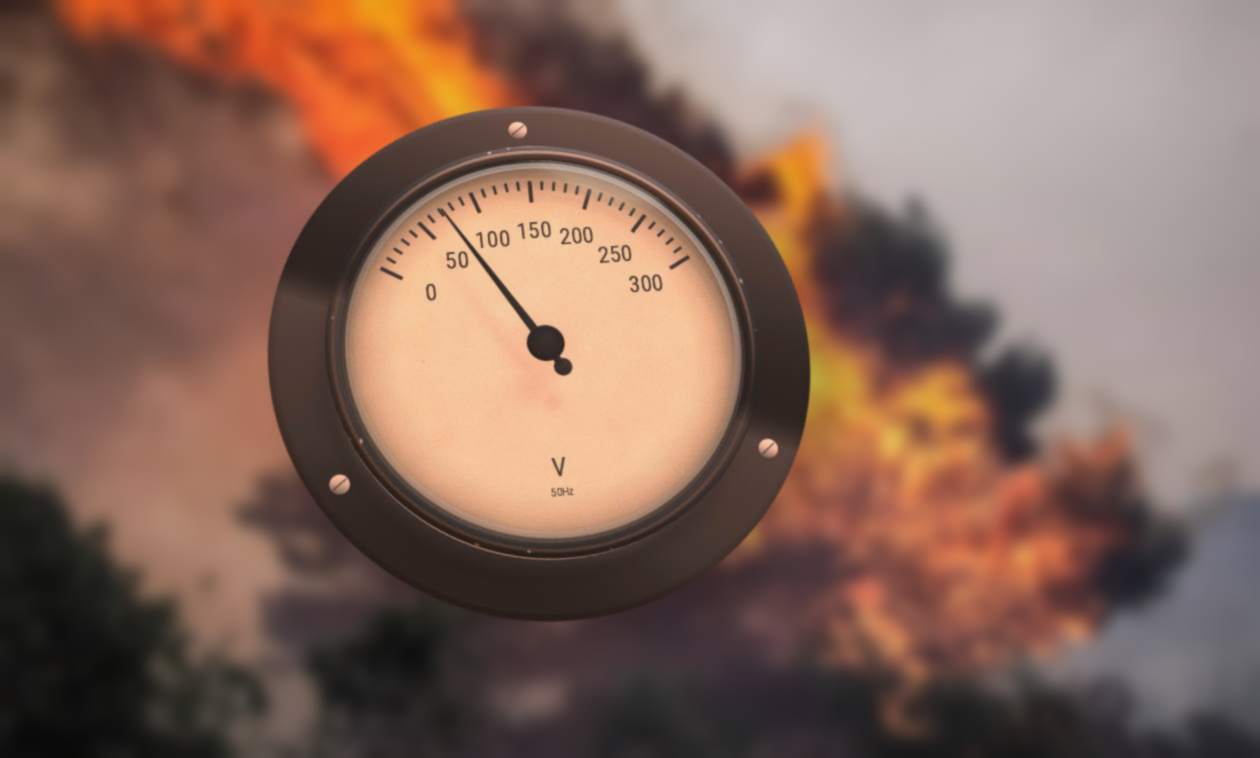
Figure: 70V
